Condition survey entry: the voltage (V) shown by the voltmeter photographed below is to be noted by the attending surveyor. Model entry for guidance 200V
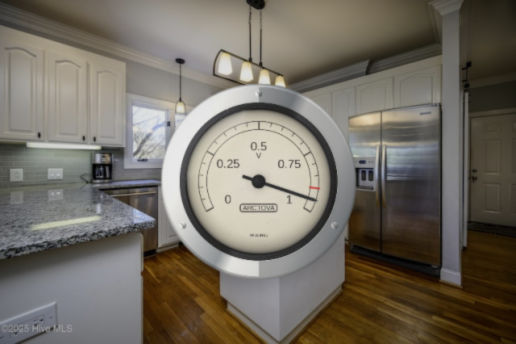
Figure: 0.95V
